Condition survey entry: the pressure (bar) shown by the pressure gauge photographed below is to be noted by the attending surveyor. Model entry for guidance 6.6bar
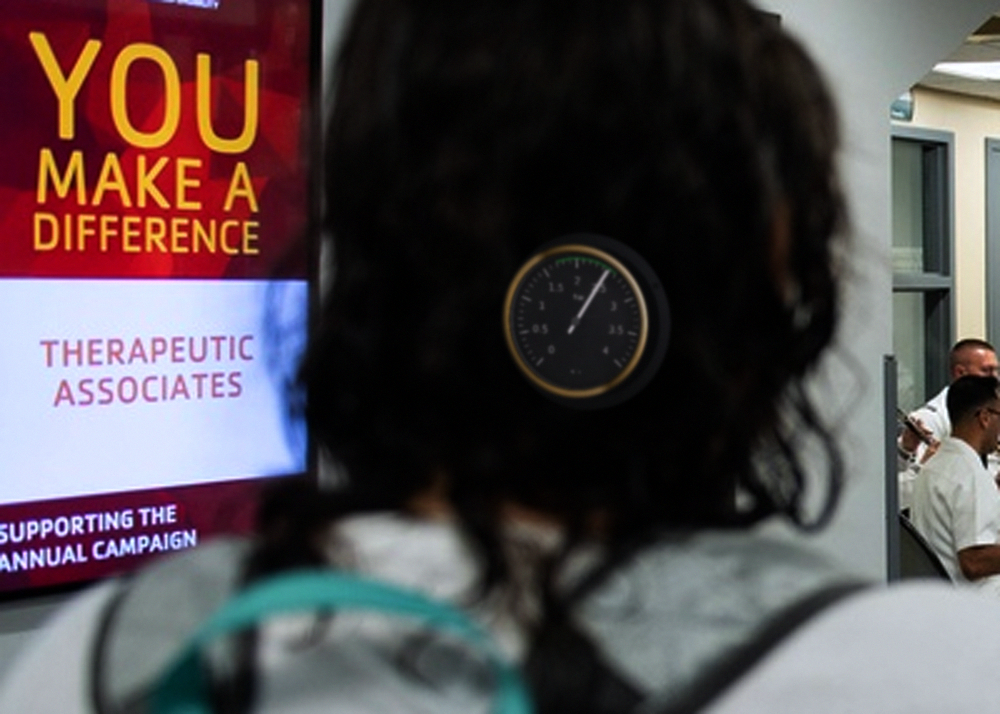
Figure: 2.5bar
